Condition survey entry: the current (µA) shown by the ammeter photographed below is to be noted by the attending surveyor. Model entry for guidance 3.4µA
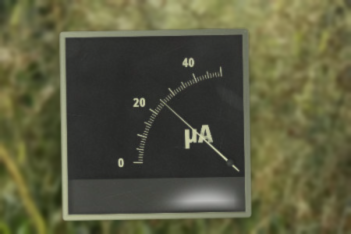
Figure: 25µA
